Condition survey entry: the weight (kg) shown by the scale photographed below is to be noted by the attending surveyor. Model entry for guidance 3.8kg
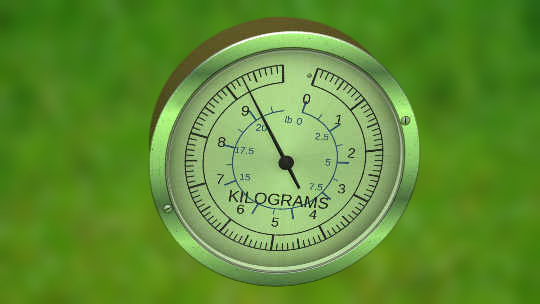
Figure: 9.3kg
